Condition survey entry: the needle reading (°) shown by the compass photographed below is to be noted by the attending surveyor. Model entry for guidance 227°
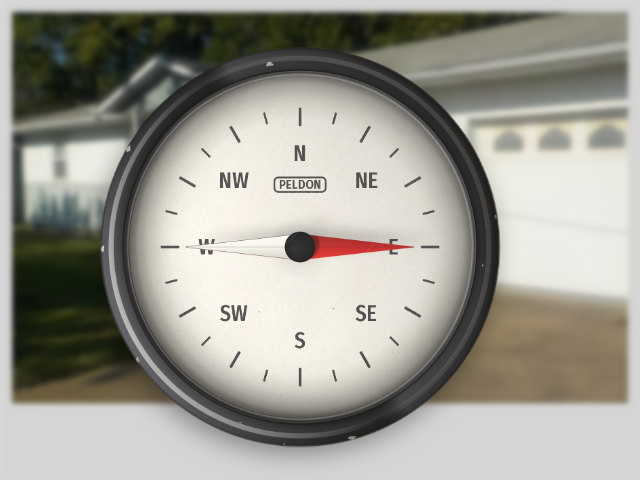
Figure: 90°
